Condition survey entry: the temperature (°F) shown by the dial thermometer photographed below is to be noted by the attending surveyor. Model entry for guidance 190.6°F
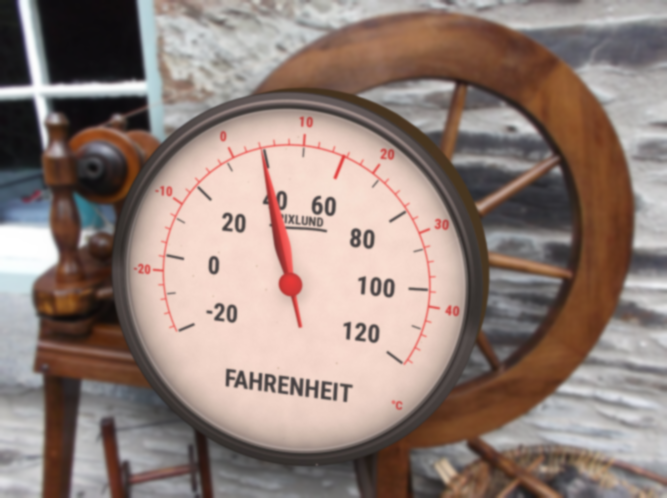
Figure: 40°F
